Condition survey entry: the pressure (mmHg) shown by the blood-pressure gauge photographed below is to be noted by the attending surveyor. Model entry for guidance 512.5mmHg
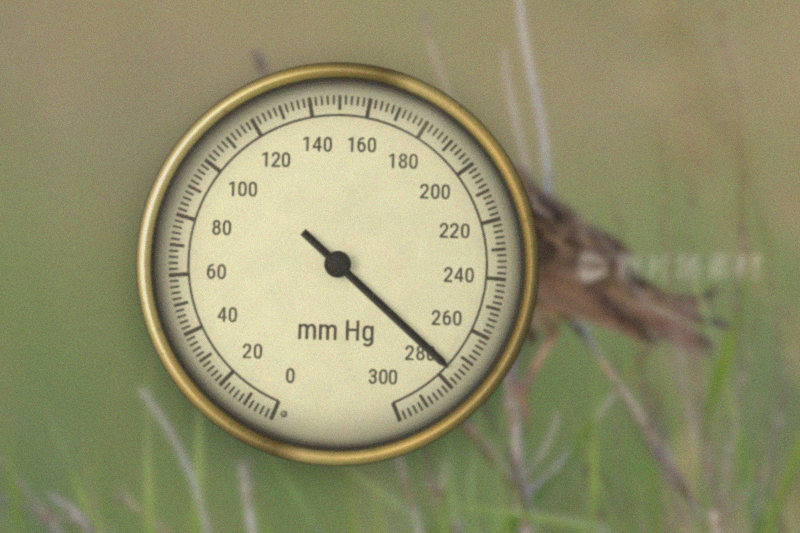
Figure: 276mmHg
